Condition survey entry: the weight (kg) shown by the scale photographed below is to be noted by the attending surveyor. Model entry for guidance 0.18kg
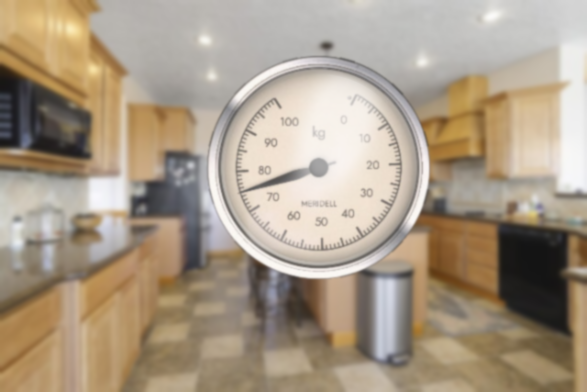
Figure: 75kg
